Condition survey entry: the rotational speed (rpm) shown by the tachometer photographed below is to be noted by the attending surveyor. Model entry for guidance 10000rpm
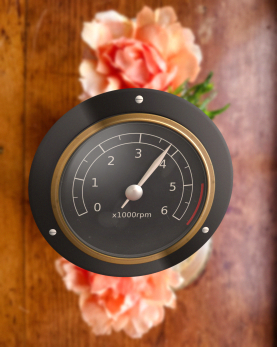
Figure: 3750rpm
